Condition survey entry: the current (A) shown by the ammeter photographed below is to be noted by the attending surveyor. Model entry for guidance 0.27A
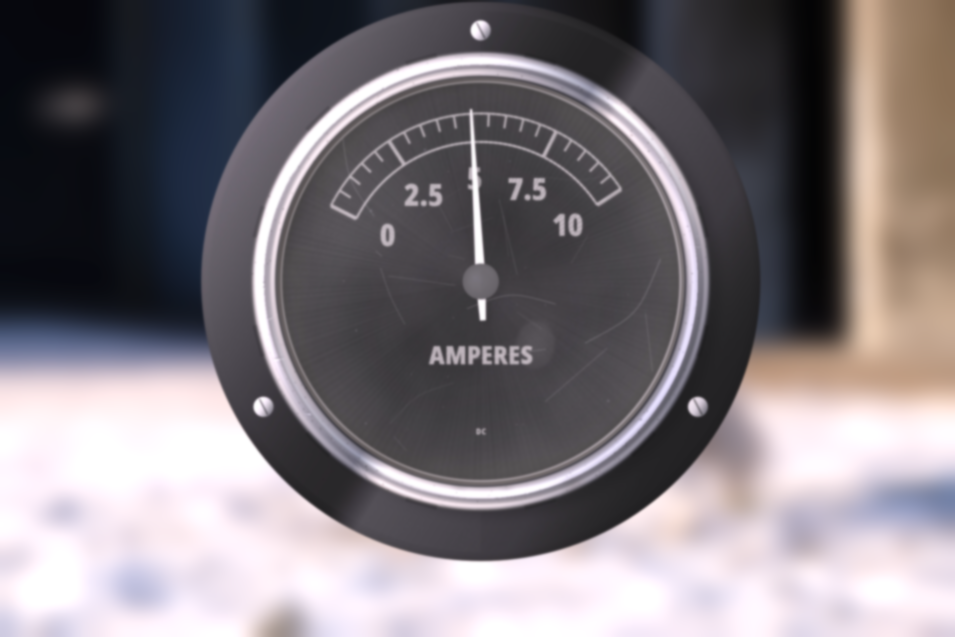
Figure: 5A
